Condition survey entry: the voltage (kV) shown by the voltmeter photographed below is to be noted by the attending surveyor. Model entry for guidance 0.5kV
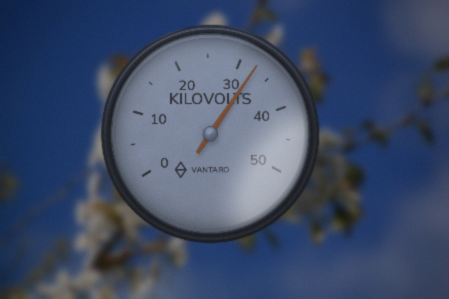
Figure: 32.5kV
